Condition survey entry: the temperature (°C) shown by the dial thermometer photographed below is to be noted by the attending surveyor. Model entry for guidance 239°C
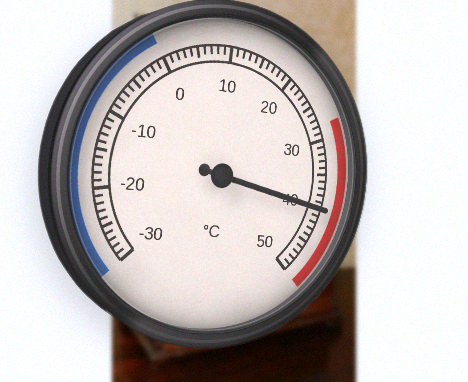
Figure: 40°C
